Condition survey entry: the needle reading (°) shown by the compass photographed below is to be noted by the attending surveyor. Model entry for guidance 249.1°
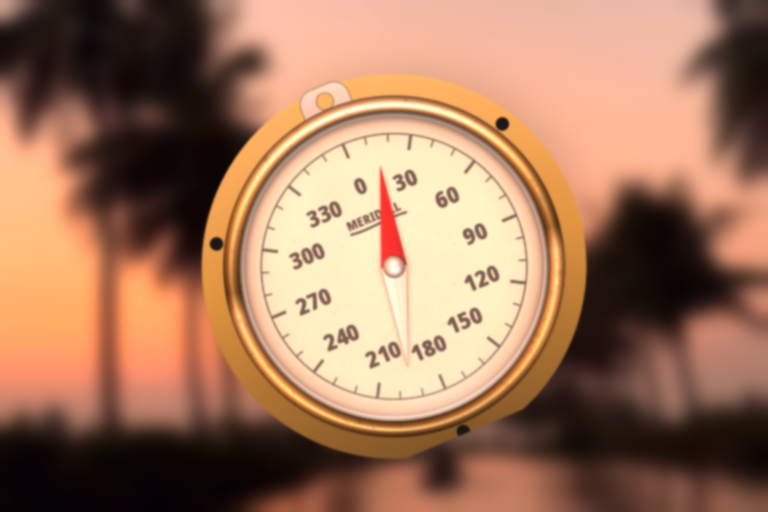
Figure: 15°
